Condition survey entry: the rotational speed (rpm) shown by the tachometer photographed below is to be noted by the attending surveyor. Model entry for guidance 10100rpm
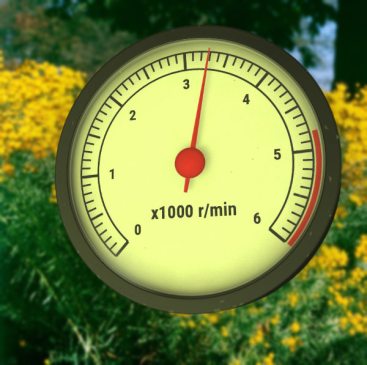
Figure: 3300rpm
